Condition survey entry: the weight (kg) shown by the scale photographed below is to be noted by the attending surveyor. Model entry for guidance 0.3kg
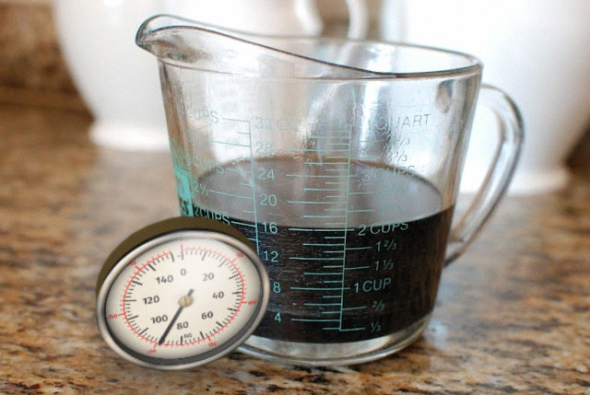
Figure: 90kg
